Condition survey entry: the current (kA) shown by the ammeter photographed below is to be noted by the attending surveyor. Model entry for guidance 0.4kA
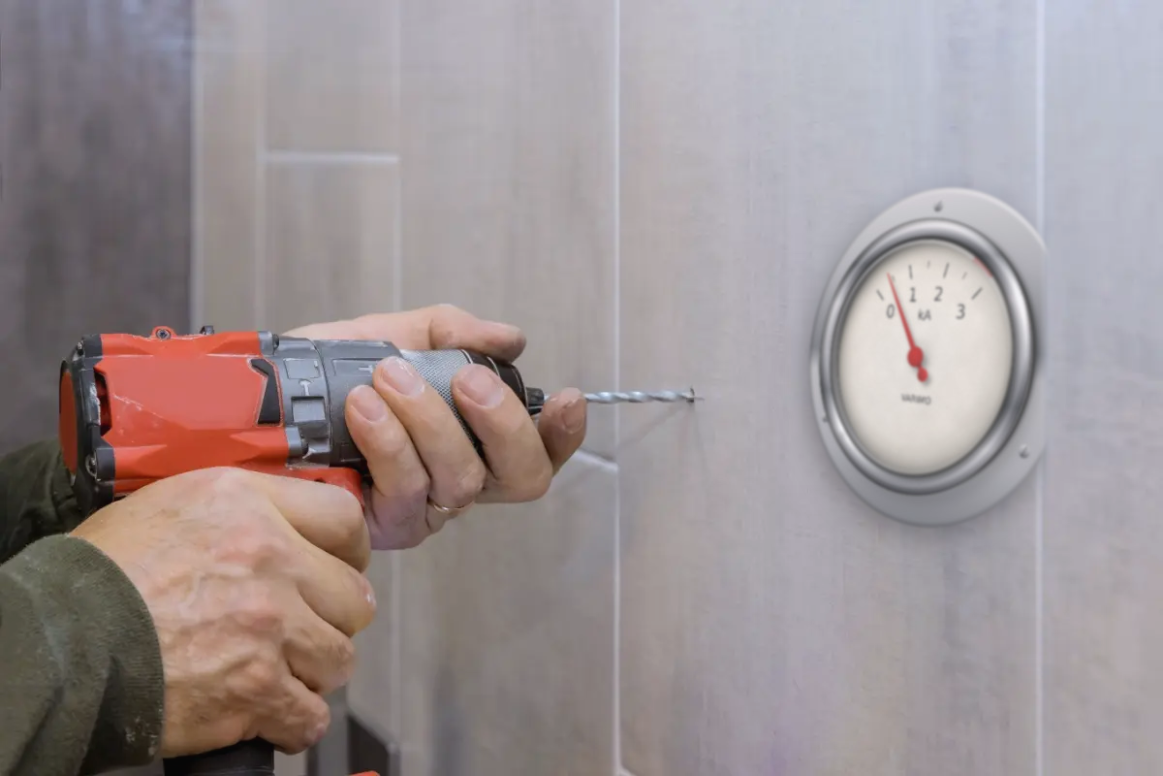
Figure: 0.5kA
